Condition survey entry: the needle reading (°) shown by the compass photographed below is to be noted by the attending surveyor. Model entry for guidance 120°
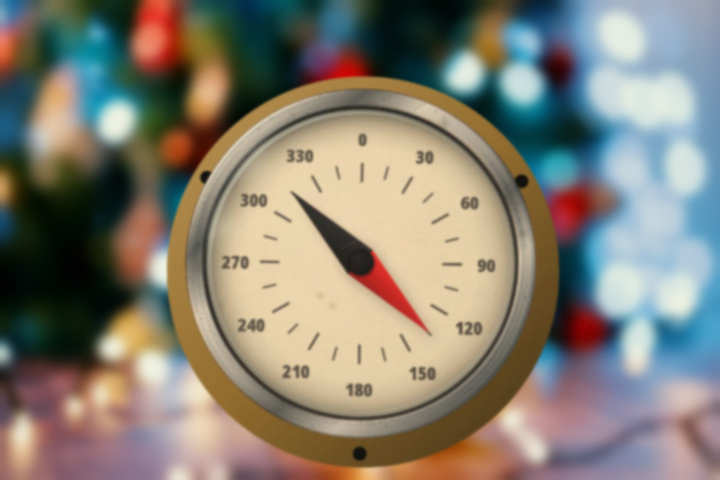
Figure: 135°
